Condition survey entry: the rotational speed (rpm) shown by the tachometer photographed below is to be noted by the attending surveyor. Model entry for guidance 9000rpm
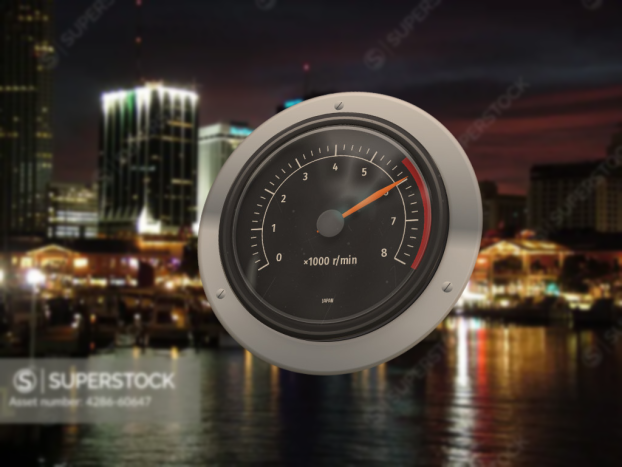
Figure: 6000rpm
